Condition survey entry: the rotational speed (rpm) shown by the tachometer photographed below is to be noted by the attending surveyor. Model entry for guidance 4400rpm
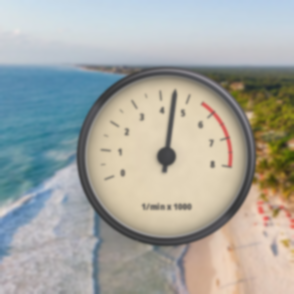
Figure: 4500rpm
